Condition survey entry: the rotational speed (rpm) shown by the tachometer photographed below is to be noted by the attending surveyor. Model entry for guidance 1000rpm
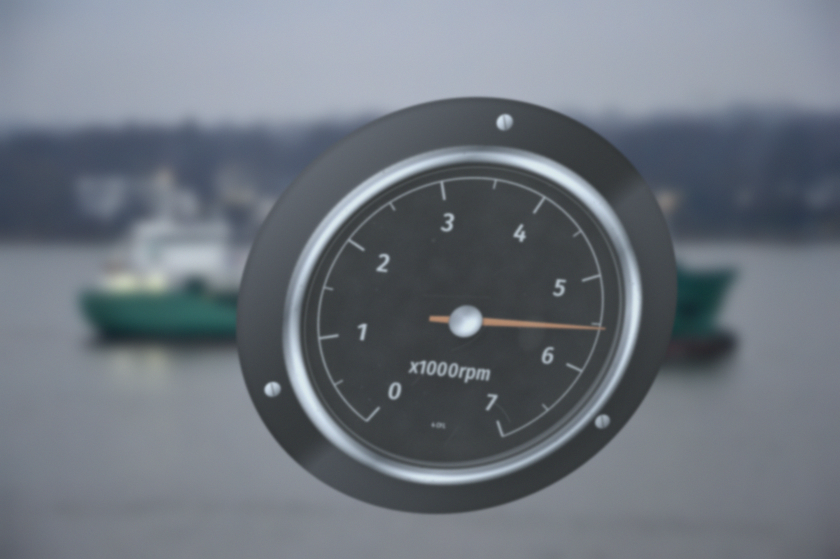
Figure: 5500rpm
